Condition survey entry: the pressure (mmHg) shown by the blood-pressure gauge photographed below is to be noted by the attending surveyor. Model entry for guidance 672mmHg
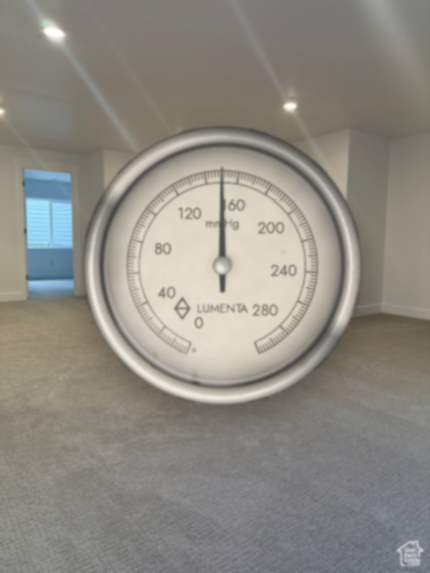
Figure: 150mmHg
